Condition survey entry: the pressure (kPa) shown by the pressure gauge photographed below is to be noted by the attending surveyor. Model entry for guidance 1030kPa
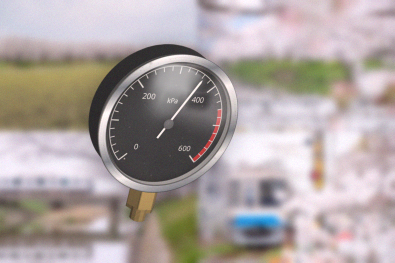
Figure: 360kPa
